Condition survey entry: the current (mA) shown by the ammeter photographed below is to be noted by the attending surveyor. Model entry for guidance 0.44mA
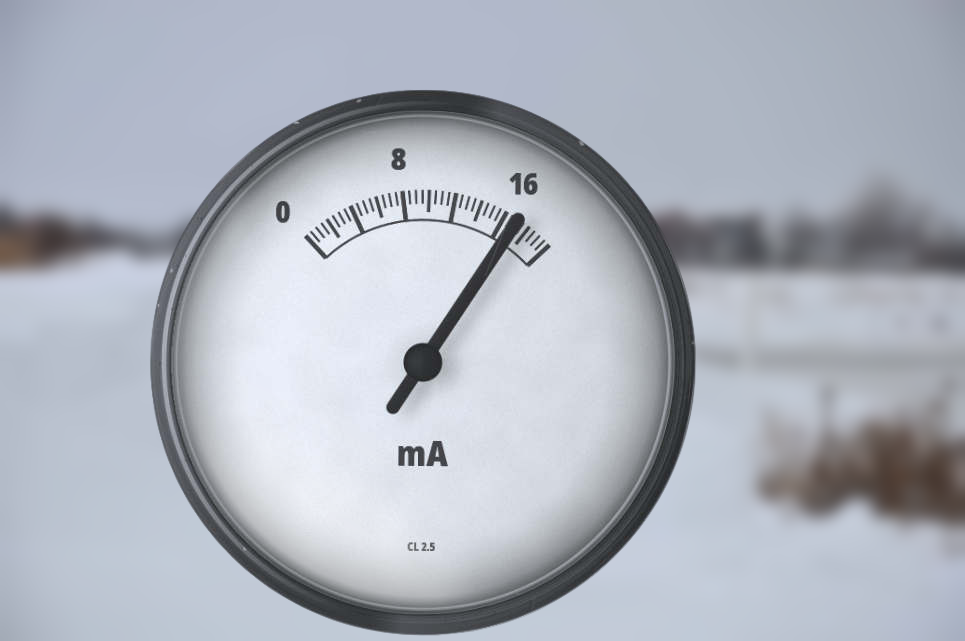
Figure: 17mA
